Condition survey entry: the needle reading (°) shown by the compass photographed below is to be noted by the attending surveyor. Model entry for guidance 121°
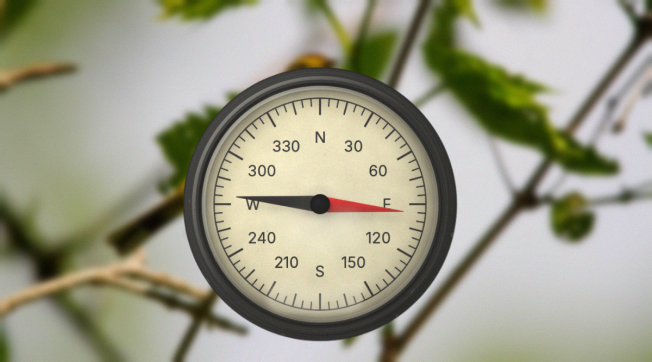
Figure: 95°
